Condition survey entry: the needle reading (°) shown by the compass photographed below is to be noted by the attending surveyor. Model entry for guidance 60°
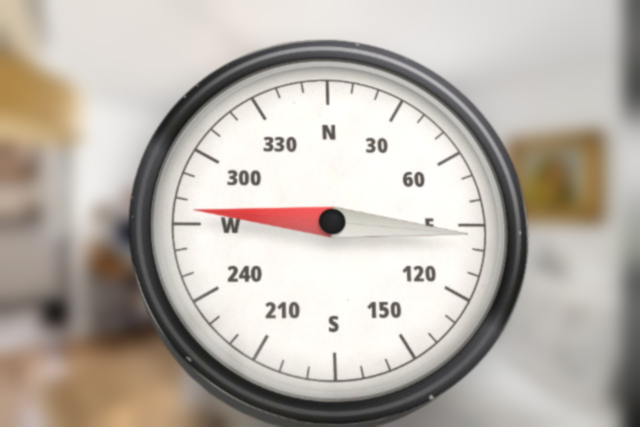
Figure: 275°
